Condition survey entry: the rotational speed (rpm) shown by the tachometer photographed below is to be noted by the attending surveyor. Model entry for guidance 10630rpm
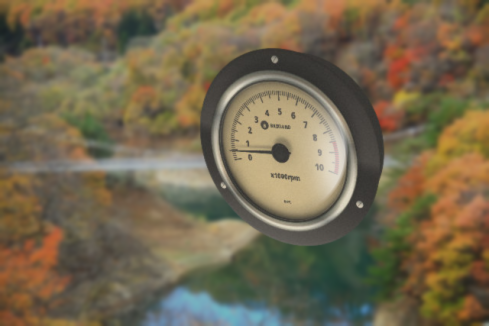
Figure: 500rpm
